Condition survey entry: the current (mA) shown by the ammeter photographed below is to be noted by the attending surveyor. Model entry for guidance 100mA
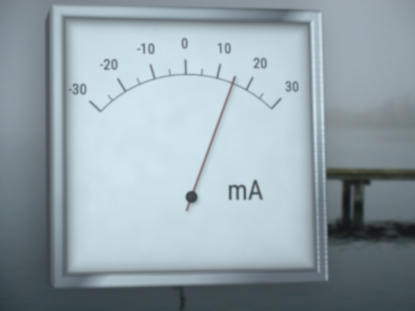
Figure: 15mA
